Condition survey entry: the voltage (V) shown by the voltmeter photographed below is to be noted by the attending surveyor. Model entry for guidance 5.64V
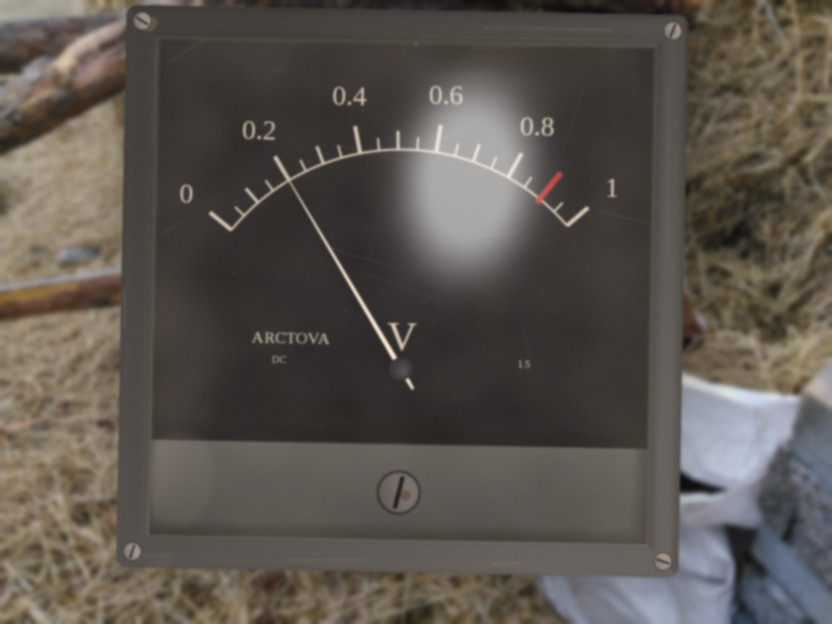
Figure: 0.2V
